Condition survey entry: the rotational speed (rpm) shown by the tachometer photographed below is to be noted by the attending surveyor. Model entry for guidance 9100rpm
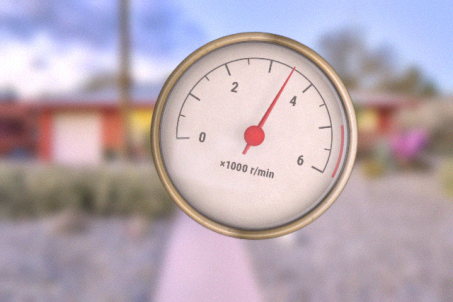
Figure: 3500rpm
